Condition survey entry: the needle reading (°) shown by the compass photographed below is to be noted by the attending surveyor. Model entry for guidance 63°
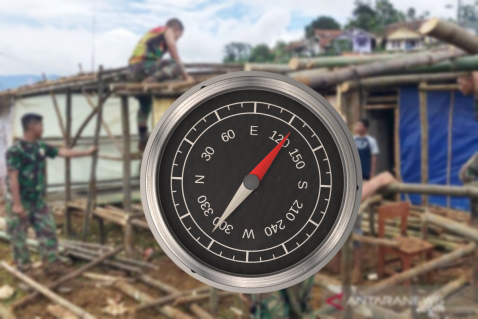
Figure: 125°
